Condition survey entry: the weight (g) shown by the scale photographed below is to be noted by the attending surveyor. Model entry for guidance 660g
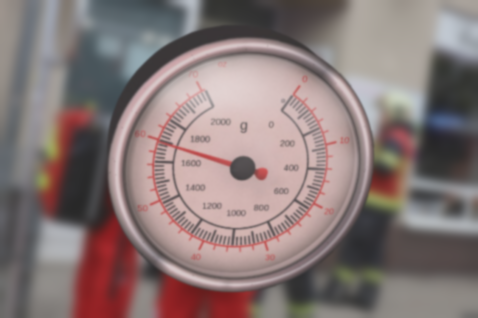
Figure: 1700g
